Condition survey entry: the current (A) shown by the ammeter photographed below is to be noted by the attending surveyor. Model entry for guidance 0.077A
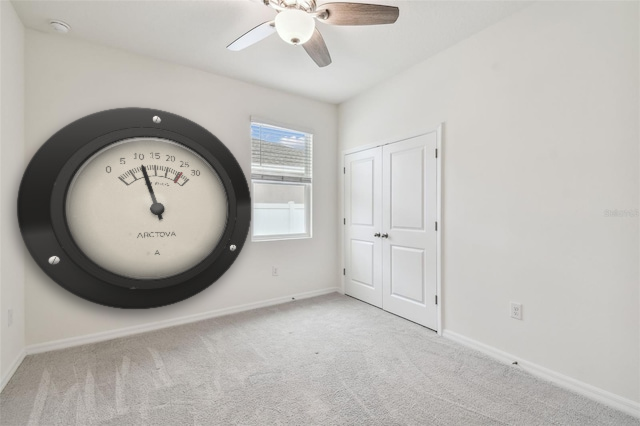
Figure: 10A
